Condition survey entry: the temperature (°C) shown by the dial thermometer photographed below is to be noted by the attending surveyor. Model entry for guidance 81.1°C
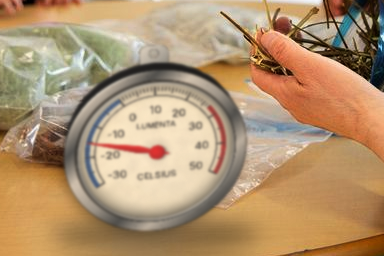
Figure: -15°C
